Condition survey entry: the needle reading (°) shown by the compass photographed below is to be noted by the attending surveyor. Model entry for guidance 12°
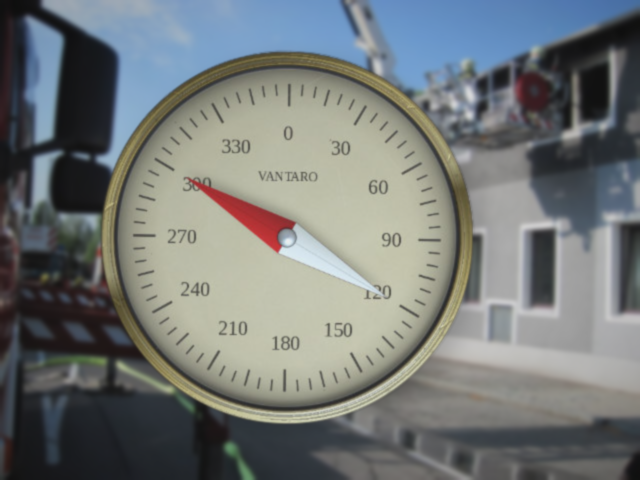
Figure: 300°
